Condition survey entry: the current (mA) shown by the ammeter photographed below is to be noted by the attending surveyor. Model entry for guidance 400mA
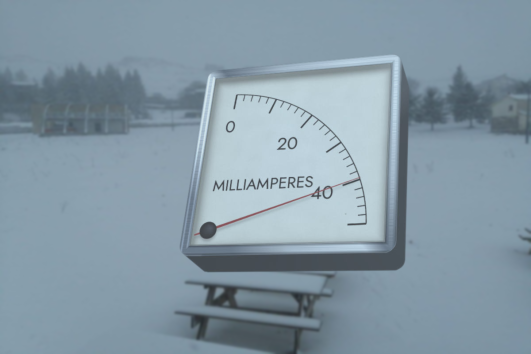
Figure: 40mA
